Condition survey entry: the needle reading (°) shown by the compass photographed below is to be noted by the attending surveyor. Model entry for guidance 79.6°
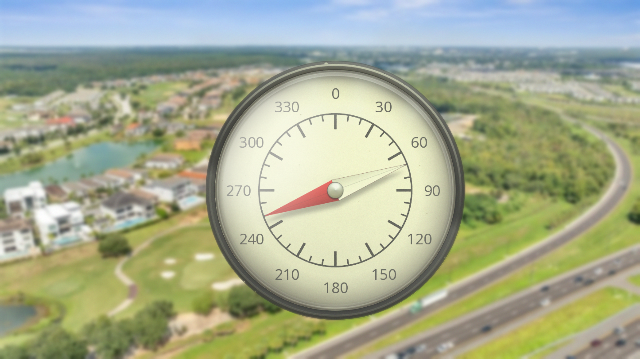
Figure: 250°
